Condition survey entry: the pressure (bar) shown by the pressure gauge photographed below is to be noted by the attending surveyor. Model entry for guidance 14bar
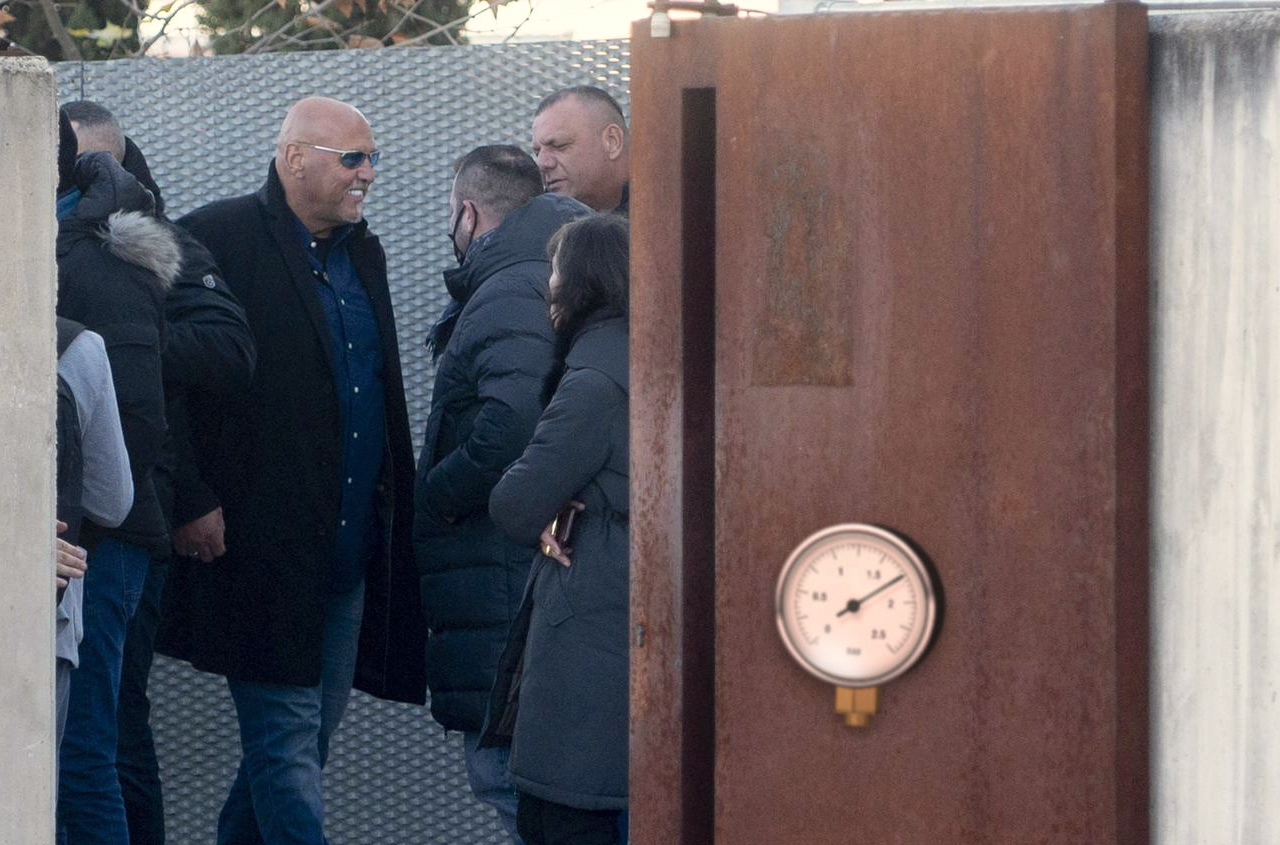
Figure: 1.75bar
